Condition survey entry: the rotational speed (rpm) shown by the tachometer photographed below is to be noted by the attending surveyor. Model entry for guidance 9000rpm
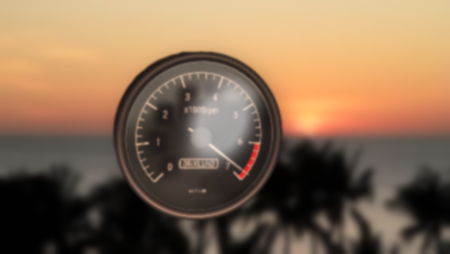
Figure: 6800rpm
